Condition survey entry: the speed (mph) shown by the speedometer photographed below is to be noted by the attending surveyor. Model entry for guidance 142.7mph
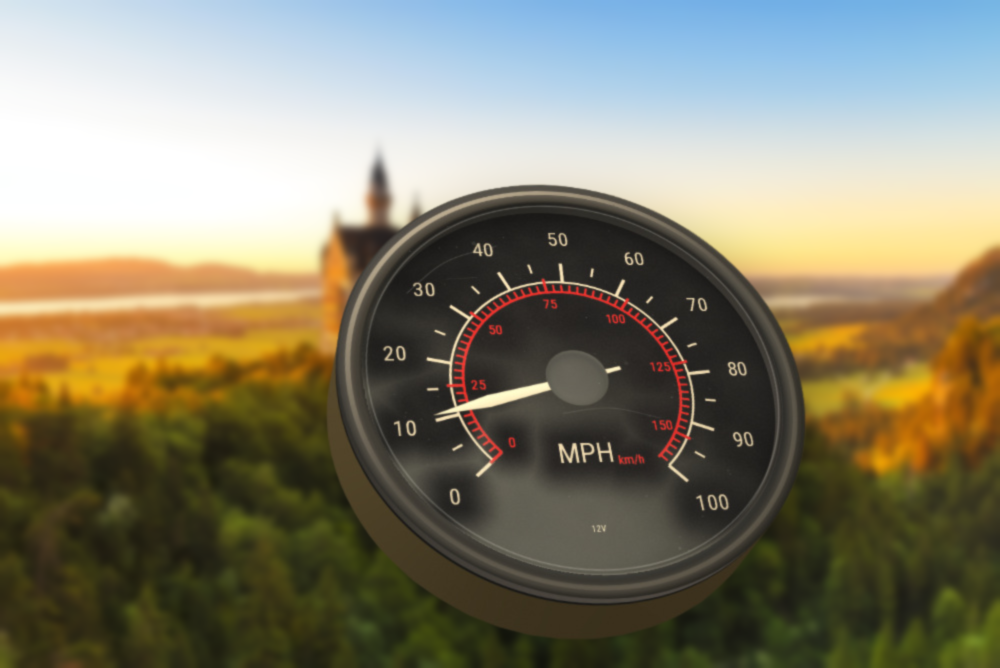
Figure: 10mph
